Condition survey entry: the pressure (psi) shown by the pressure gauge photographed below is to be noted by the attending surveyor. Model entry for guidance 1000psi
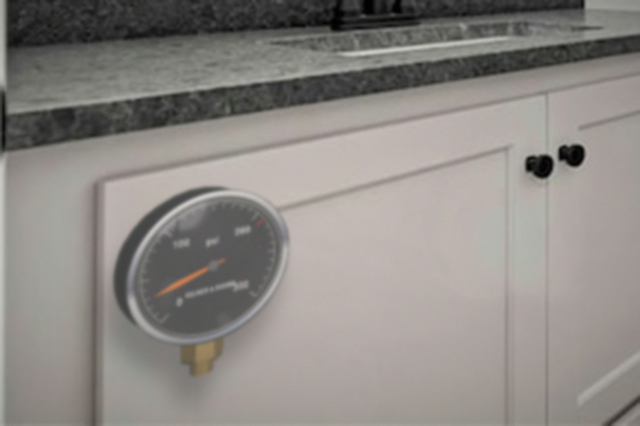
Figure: 30psi
